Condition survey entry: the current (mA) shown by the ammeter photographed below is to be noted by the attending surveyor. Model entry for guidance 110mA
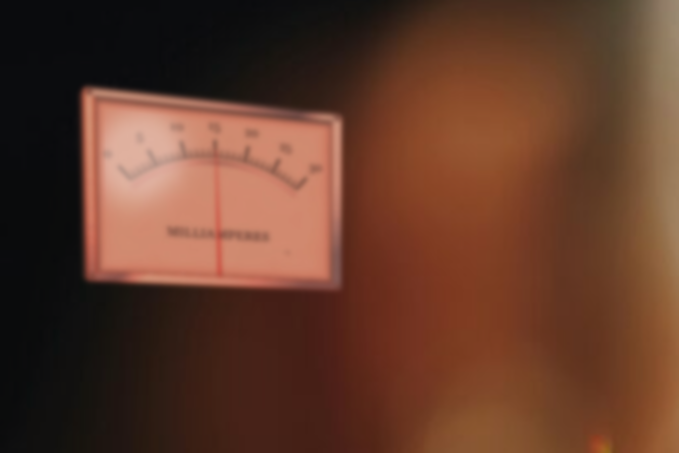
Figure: 15mA
